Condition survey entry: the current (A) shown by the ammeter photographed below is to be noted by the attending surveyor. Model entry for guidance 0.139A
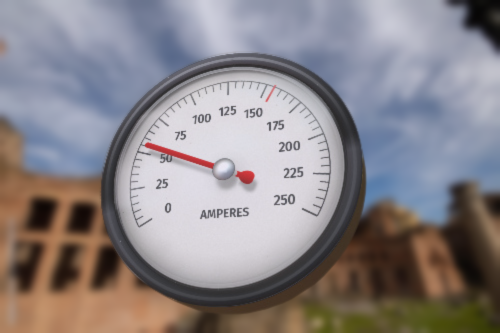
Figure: 55A
